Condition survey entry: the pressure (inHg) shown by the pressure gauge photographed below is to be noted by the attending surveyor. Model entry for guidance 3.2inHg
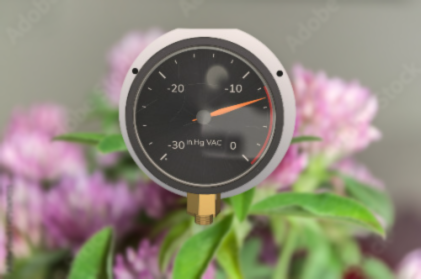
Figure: -7inHg
